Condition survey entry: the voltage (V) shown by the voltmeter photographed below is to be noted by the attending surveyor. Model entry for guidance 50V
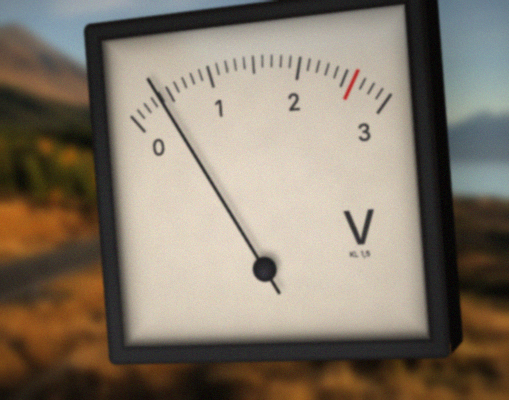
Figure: 0.4V
